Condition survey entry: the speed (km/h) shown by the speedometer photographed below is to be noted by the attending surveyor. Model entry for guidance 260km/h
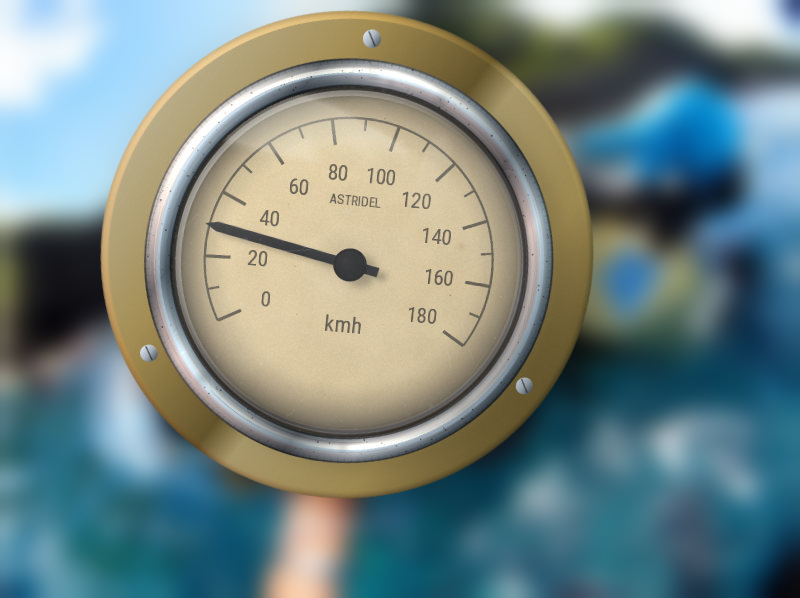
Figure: 30km/h
